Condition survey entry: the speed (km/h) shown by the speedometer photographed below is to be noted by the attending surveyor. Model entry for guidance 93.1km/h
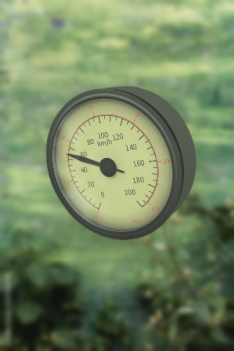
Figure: 55km/h
